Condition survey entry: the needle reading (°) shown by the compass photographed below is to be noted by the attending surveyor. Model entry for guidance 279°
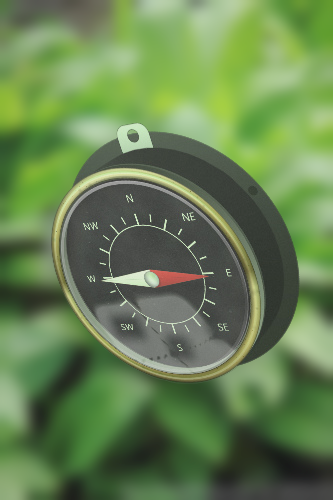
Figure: 90°
